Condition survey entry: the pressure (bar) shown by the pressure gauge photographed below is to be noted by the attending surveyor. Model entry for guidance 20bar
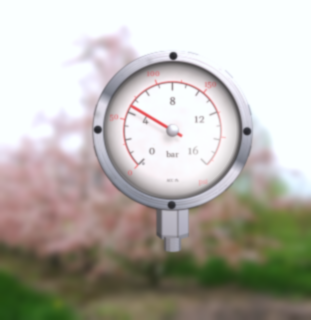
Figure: 4.5bar
